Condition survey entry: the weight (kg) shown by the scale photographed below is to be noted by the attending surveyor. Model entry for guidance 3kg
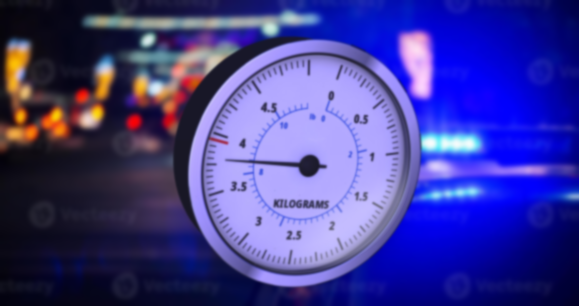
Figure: 3.8kg
